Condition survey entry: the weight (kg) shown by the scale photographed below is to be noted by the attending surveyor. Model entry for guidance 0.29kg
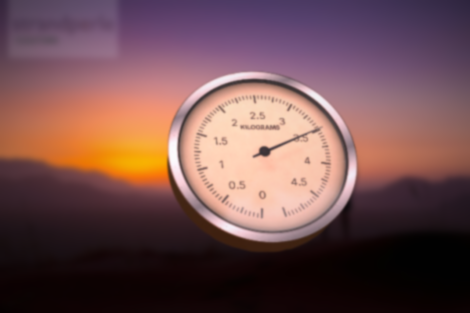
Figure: 3.5kg
